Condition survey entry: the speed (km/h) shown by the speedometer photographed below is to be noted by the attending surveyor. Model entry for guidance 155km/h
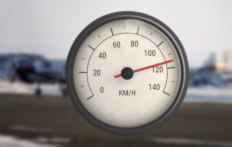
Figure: 115km/h
